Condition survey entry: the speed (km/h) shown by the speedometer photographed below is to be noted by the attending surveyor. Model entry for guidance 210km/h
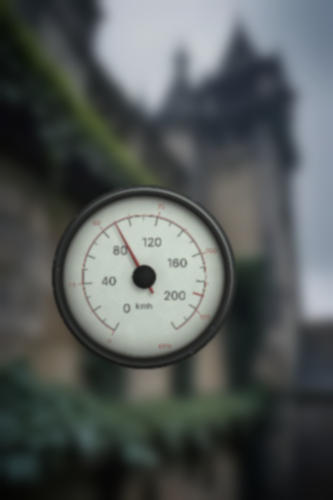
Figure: 90km/h
